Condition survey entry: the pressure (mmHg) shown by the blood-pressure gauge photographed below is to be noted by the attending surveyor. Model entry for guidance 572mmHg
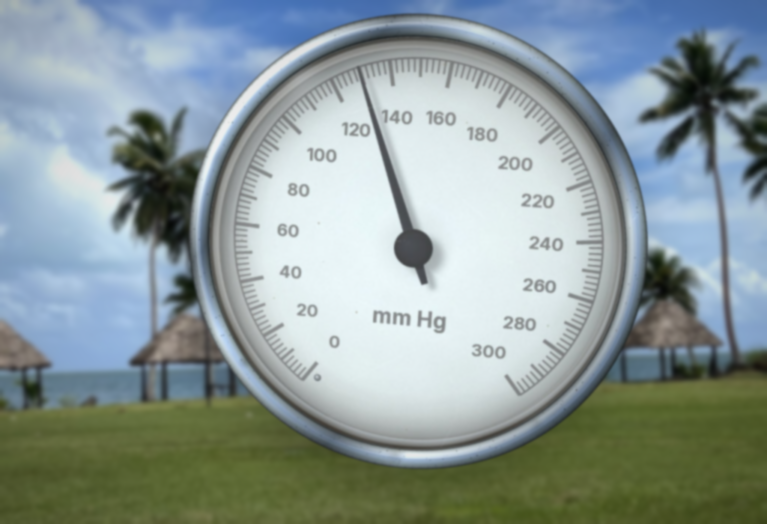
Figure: 130mmHg
